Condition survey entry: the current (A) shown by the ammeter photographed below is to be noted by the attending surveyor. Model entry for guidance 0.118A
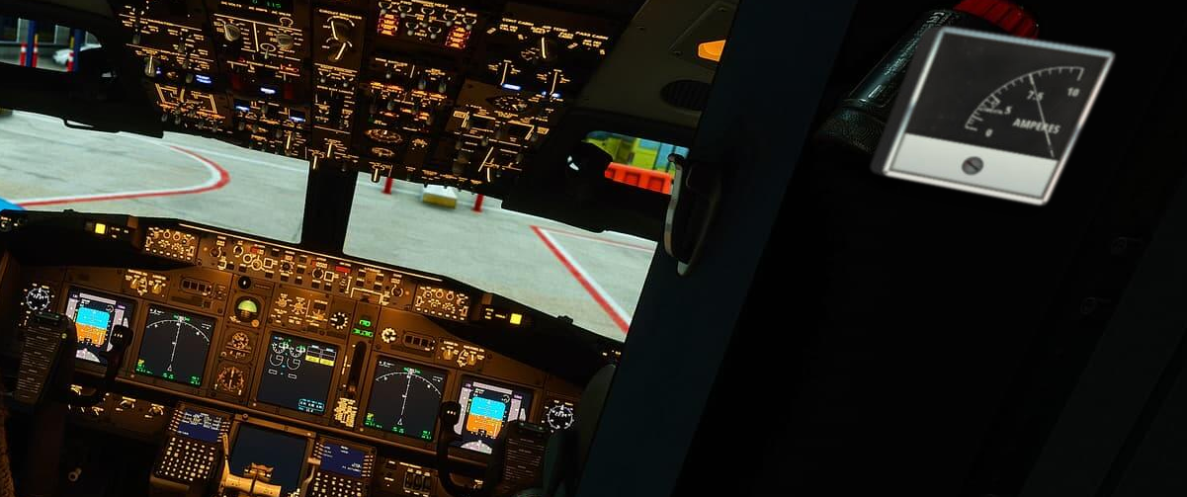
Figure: 7.5A
